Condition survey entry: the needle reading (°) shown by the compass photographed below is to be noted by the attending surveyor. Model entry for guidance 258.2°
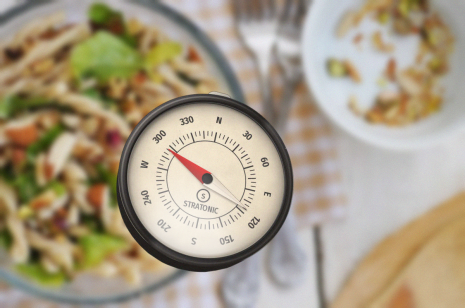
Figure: 295°
